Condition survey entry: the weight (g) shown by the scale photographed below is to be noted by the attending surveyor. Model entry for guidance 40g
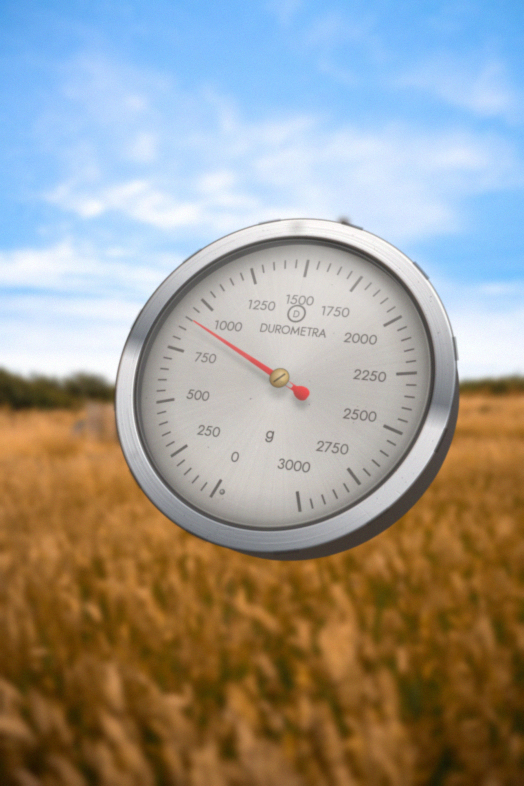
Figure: 900g
